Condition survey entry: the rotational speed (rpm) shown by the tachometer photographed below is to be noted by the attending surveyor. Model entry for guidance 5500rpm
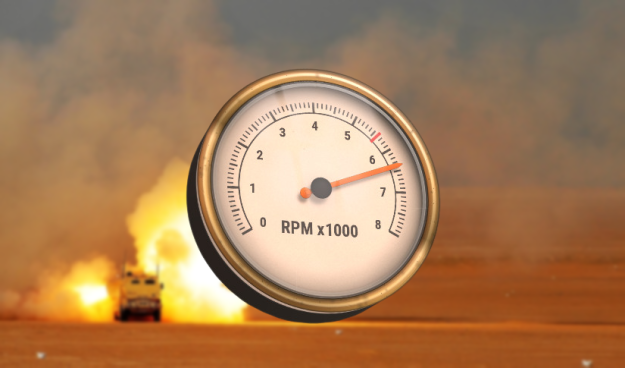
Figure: 6400rpm
